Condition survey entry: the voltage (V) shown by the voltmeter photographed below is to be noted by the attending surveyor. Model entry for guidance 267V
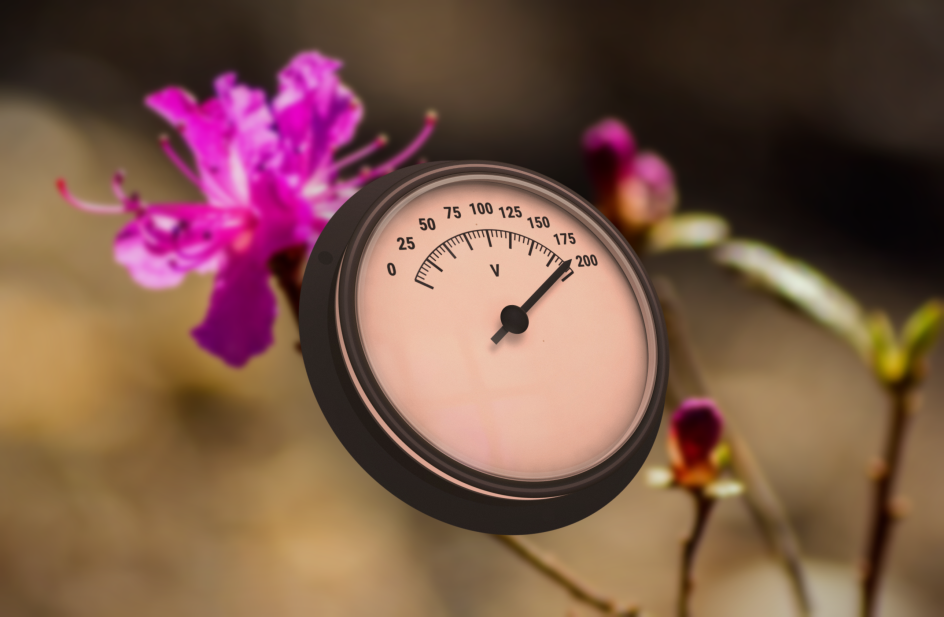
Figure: 190V
